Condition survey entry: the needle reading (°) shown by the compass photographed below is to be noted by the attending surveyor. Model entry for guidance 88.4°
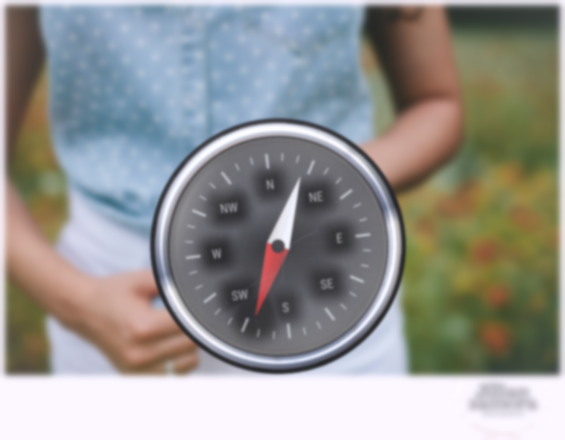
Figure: 205°
